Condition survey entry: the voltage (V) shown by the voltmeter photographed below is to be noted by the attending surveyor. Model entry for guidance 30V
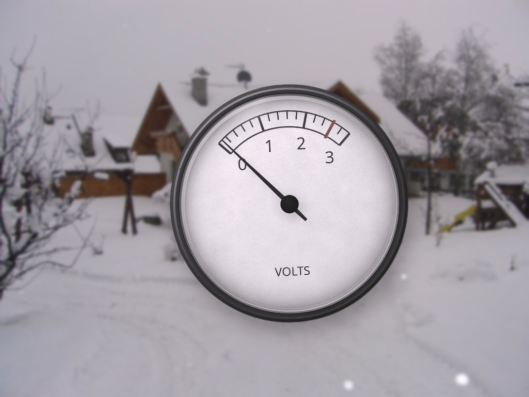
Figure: 0.1V
